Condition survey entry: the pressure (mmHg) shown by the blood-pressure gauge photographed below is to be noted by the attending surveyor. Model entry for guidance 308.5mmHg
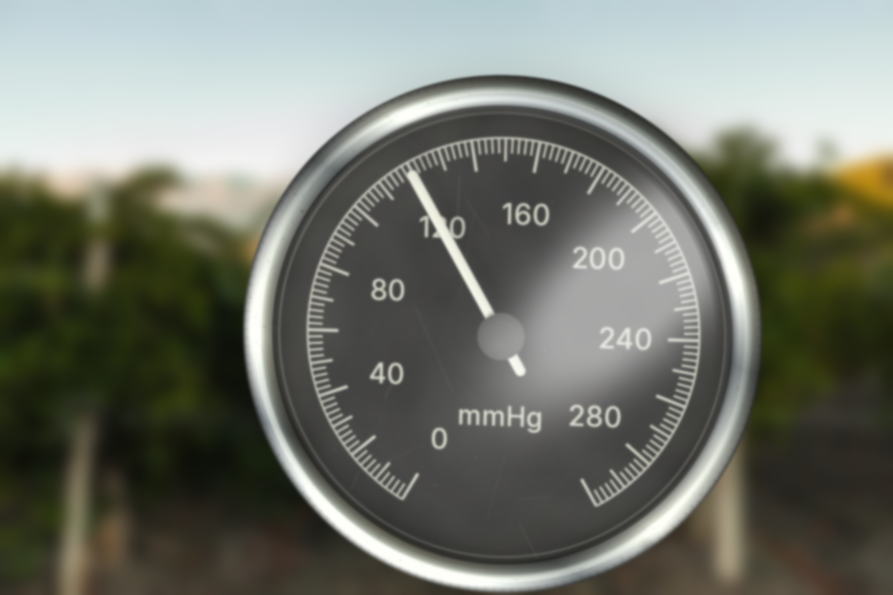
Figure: 120mmHg
